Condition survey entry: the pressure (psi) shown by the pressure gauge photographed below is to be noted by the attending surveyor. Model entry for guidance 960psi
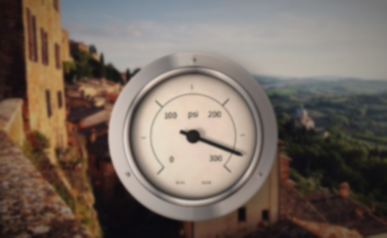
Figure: 275psi
